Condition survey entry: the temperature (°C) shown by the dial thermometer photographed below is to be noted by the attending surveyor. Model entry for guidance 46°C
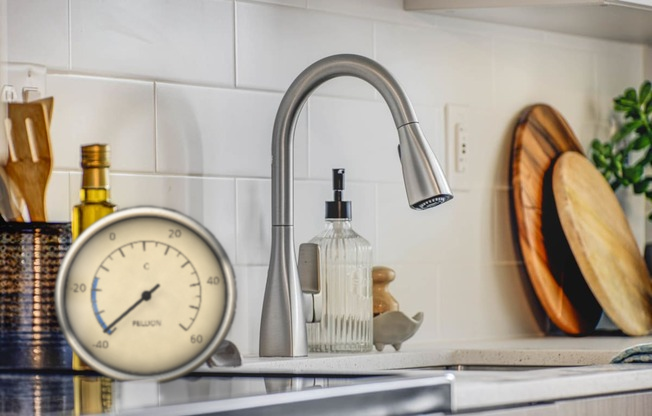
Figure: -37.5°C
